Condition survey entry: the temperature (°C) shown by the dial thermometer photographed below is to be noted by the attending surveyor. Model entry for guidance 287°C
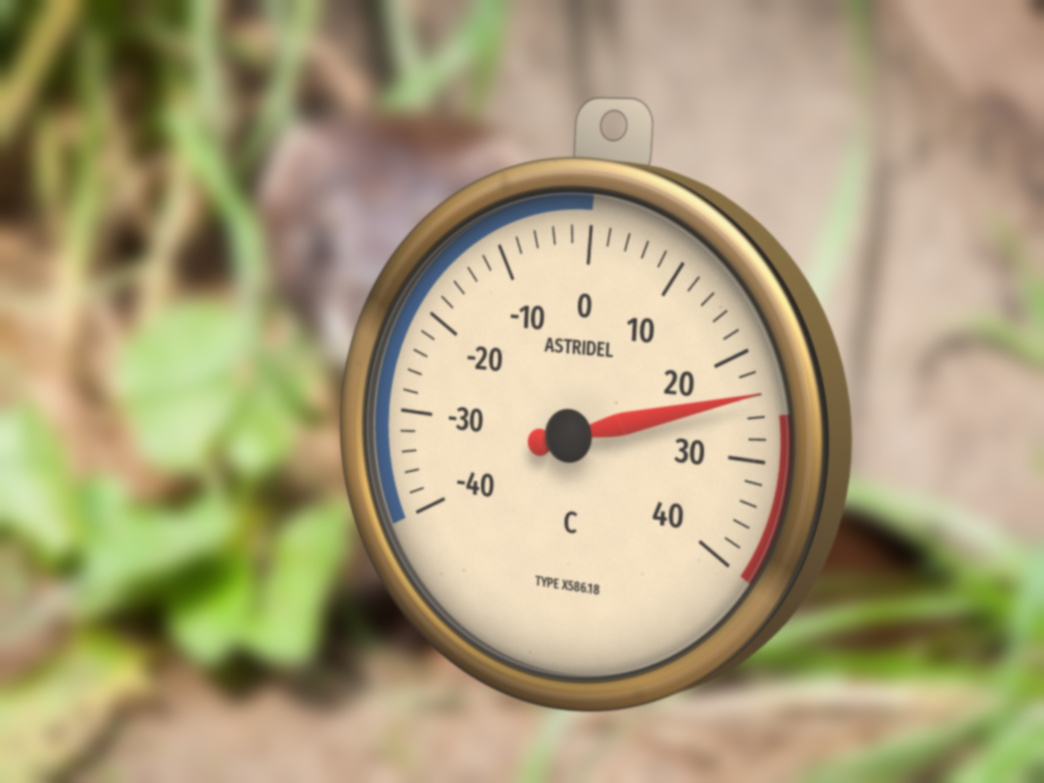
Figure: 24°C
